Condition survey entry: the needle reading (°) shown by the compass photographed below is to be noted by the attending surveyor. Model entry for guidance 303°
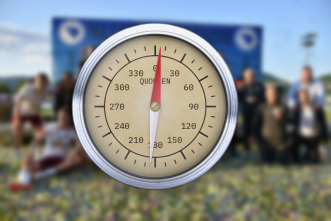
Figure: 5°
